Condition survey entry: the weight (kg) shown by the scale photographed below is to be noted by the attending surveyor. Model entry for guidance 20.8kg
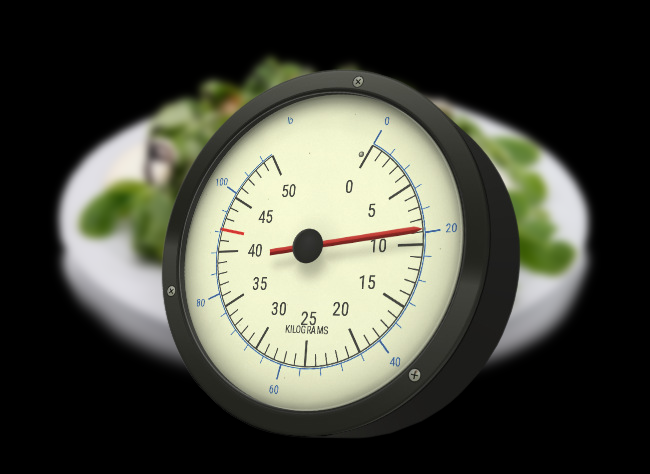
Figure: 9kg
